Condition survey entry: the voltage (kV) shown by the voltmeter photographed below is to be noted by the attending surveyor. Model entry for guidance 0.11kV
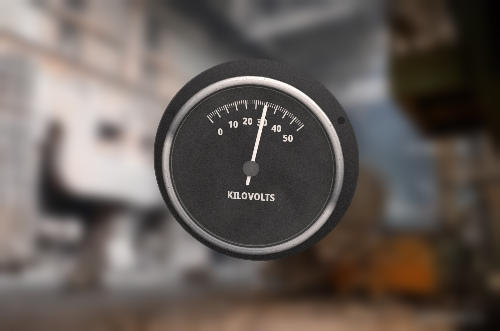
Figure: 30kV
